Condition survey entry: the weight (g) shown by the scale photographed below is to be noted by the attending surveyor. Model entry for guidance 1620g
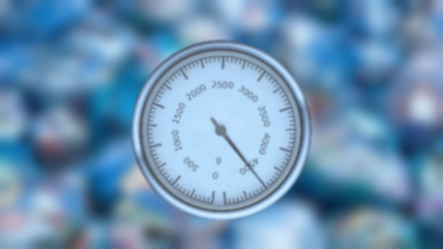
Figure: 4500g
